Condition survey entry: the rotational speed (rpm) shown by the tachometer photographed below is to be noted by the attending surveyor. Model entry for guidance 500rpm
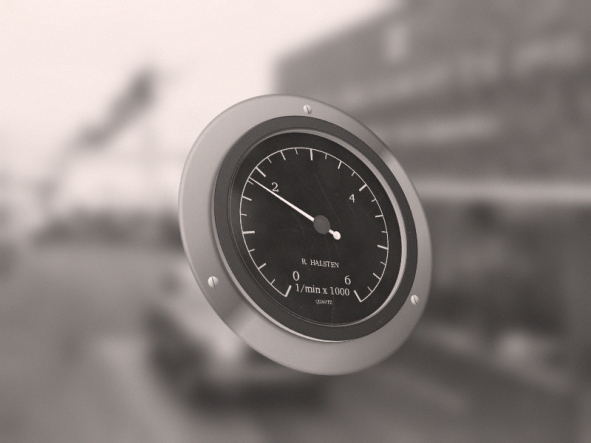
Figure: 1750rpm
